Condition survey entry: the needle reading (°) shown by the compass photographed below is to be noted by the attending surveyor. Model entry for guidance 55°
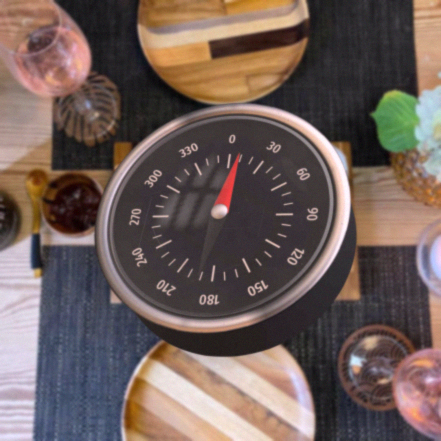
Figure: 10°
